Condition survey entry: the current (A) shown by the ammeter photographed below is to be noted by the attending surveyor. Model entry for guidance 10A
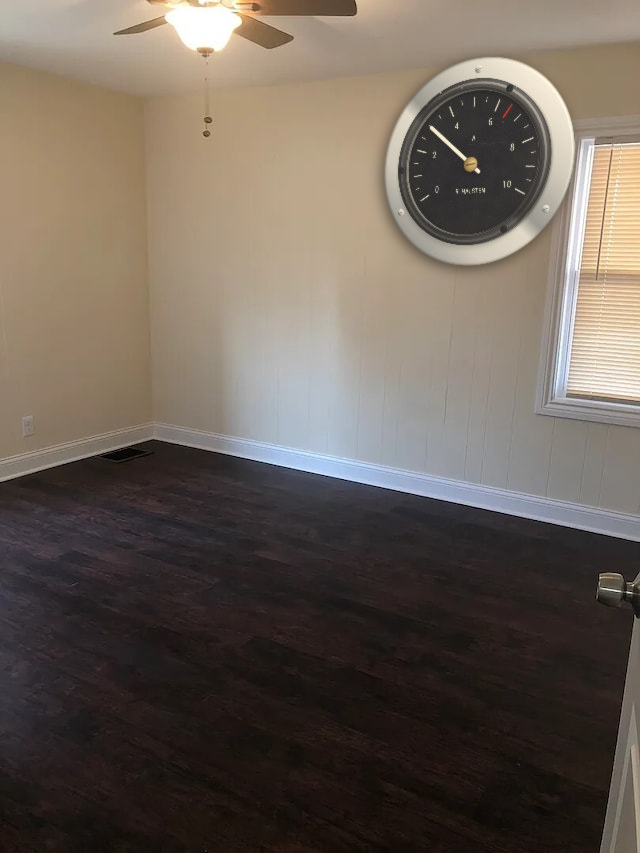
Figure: 3A
